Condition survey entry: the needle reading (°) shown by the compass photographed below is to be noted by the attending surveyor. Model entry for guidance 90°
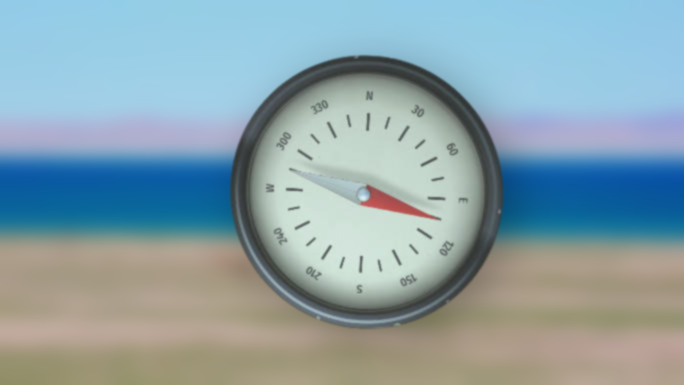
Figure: 105°
